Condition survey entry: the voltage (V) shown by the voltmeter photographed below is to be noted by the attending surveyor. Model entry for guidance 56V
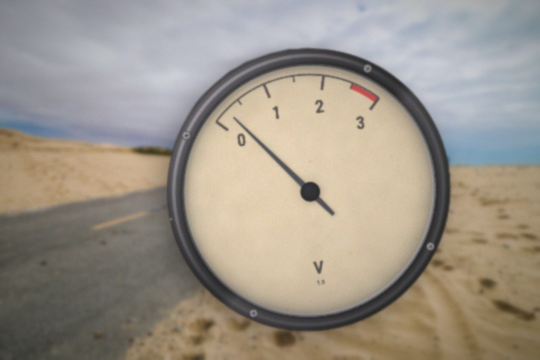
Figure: 0.25V
